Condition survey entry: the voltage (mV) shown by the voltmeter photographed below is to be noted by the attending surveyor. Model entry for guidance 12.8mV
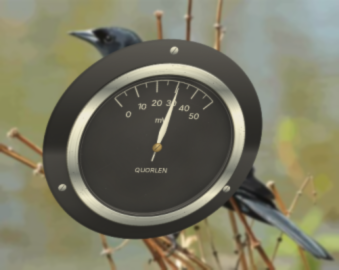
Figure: 30mV
